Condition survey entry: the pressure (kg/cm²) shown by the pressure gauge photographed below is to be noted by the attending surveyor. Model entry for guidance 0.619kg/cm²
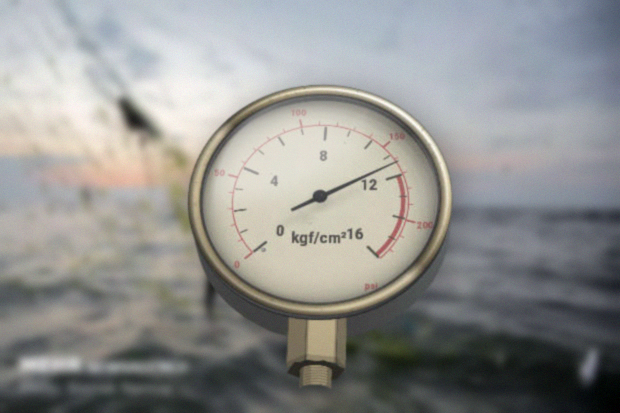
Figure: 11.5kg/cm²
